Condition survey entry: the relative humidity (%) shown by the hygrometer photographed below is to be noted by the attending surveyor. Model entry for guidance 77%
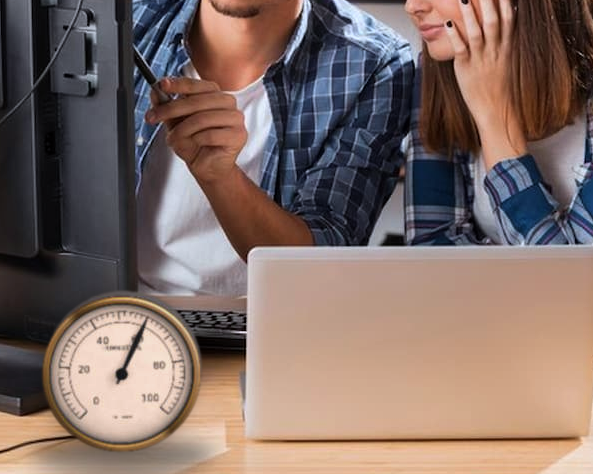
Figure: 60%
